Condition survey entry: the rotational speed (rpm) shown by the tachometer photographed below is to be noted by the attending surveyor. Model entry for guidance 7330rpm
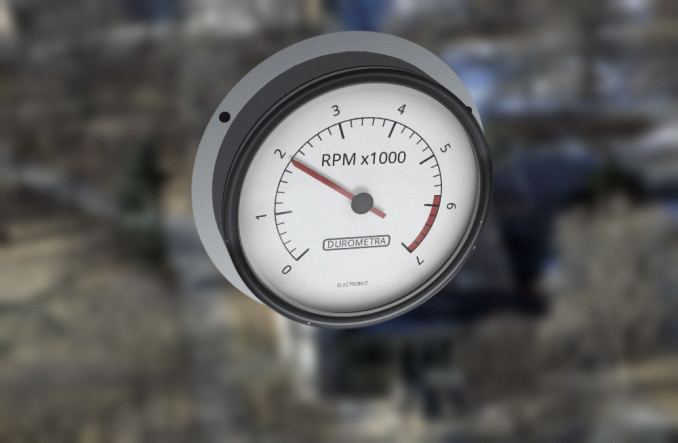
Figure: 2000rpm
